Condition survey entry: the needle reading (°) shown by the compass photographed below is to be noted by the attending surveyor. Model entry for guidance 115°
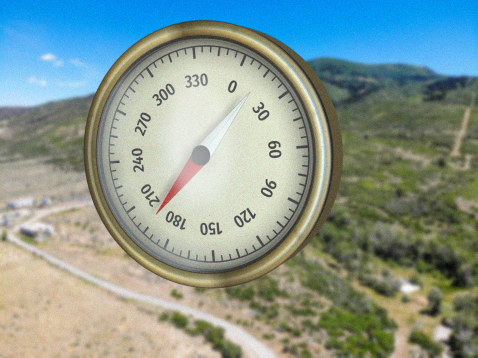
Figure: 195°
